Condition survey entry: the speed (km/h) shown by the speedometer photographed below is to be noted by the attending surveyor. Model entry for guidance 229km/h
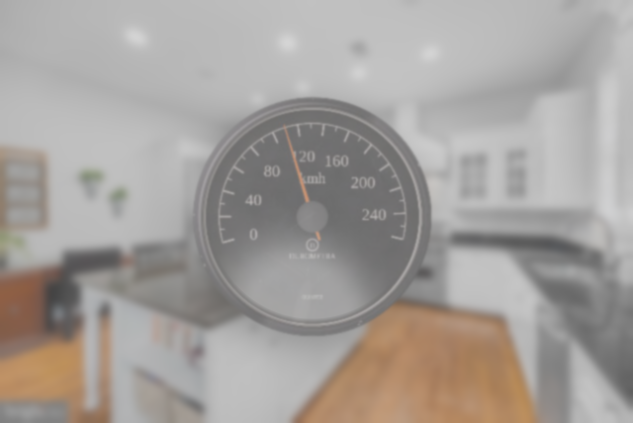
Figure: 110km/h
